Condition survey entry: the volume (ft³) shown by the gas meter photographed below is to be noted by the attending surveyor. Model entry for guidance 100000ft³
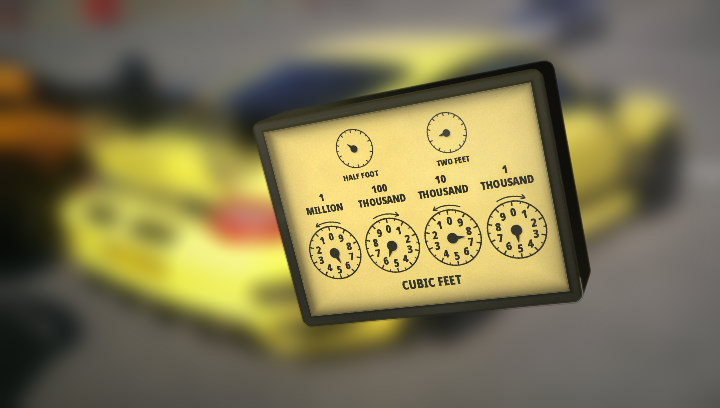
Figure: 557500ft³
